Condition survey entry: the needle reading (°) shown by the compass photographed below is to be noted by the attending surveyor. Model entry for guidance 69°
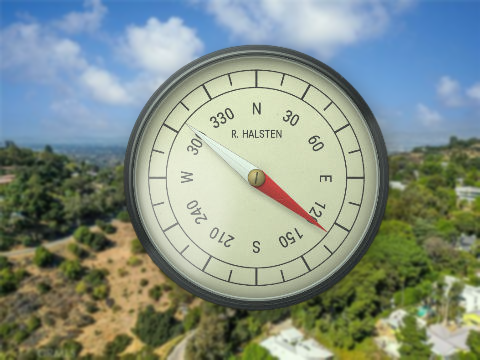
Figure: 127.5°
